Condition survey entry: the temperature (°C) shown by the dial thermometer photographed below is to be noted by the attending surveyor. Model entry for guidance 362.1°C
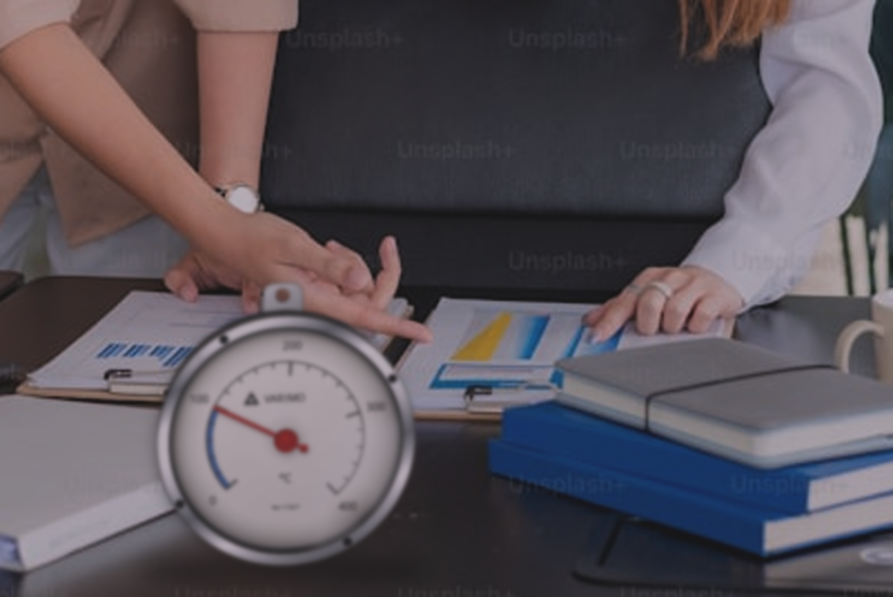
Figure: 100°C
